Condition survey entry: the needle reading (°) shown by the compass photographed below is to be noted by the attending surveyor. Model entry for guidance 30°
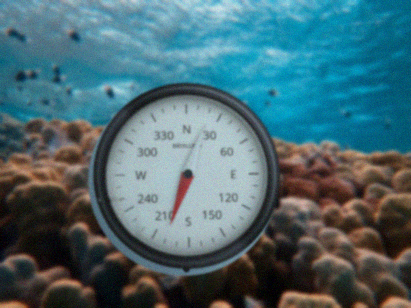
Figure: 200°
